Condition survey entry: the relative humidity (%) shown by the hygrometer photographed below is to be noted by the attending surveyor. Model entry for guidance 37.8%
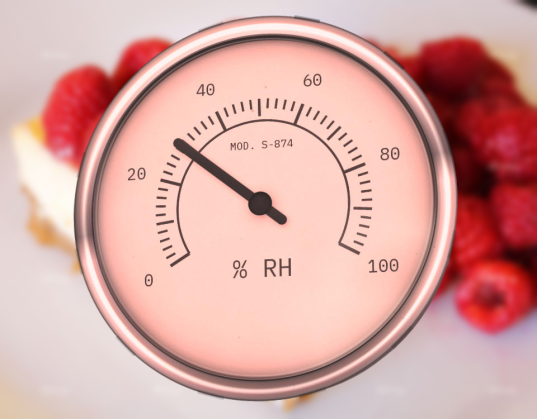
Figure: 29%
